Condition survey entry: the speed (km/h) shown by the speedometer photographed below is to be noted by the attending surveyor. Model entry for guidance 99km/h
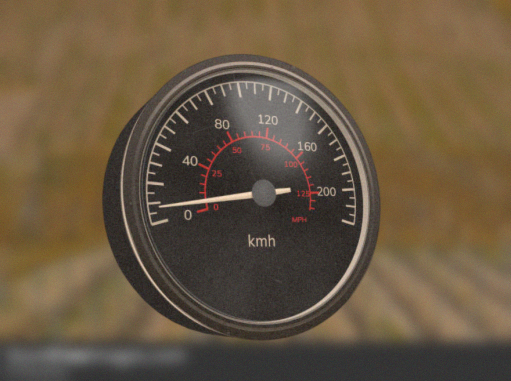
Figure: 7.5km/h
